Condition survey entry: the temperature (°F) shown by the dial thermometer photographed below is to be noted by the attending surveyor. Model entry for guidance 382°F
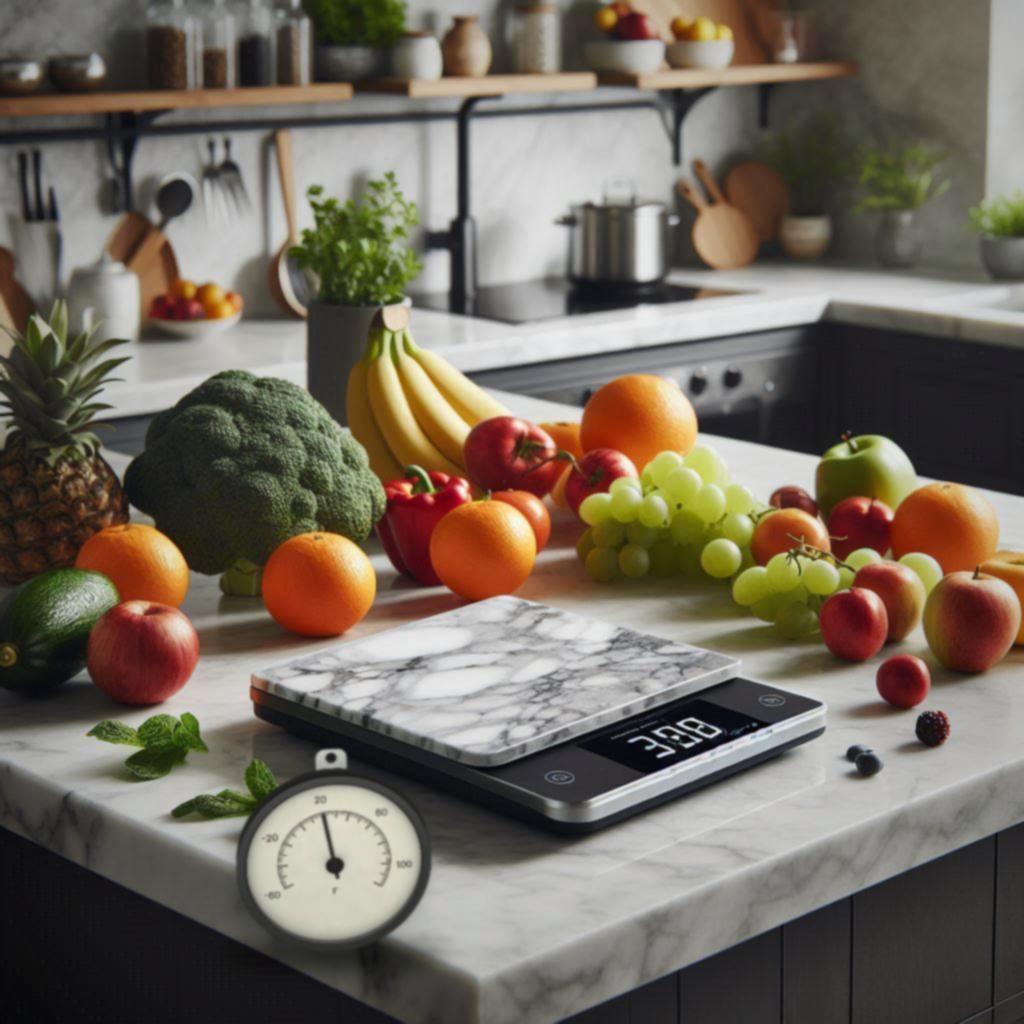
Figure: 20°F
